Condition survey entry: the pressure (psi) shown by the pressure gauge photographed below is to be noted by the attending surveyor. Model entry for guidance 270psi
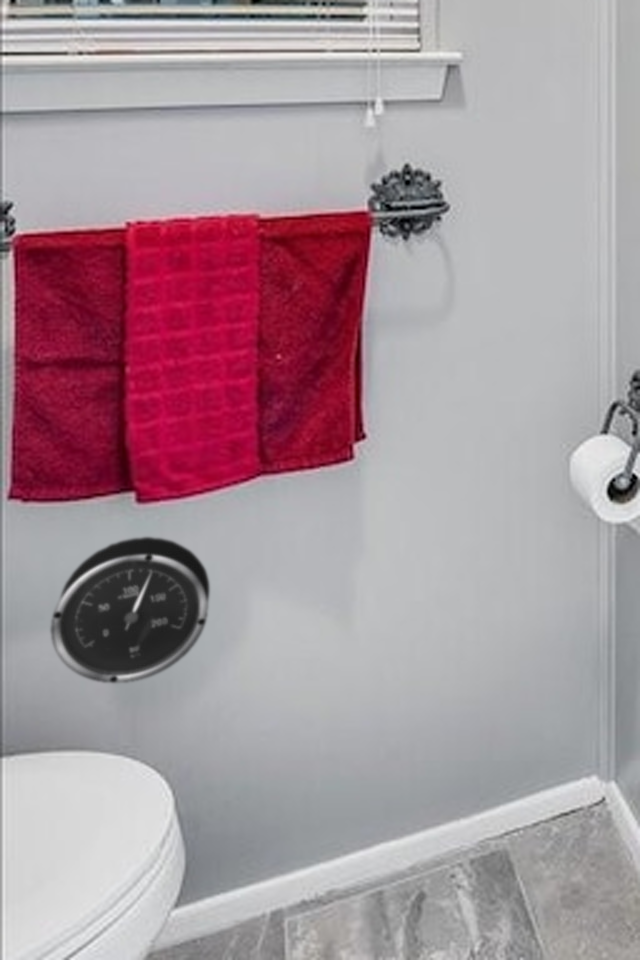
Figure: 120psi
